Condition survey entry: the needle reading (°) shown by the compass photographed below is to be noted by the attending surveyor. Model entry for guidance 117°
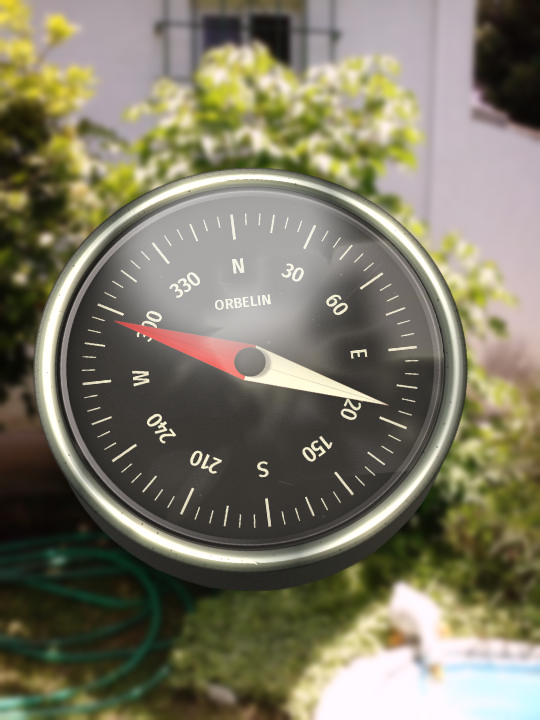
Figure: 295°
